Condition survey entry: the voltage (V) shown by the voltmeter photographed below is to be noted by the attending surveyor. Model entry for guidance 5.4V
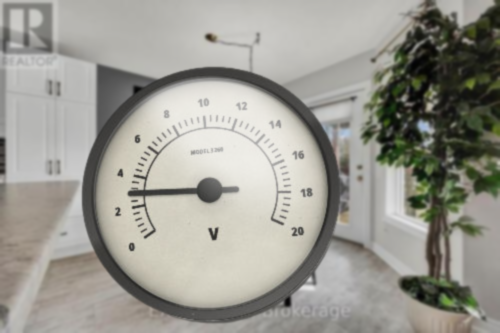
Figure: 2.8V
